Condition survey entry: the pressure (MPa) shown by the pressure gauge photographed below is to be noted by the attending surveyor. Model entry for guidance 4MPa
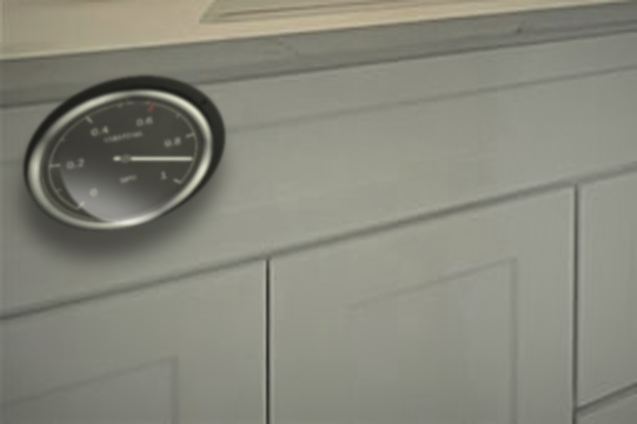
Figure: 0.9MPa
